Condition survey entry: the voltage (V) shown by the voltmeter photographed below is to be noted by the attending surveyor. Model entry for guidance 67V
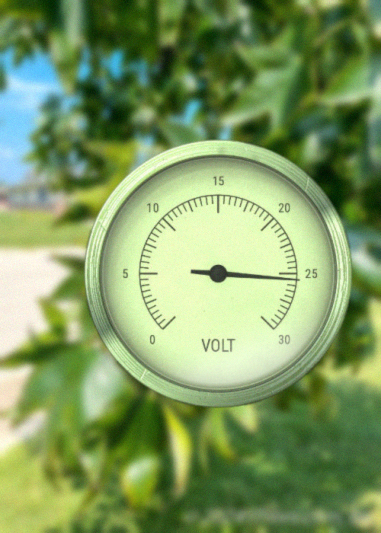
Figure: 25.5V
